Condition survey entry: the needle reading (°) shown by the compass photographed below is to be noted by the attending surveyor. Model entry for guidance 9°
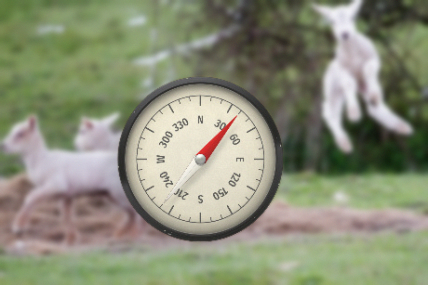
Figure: 40°
